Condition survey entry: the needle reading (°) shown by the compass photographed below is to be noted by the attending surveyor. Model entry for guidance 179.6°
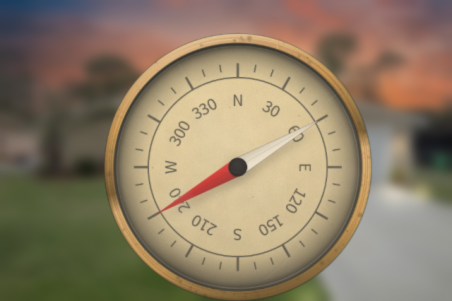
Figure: 240°
